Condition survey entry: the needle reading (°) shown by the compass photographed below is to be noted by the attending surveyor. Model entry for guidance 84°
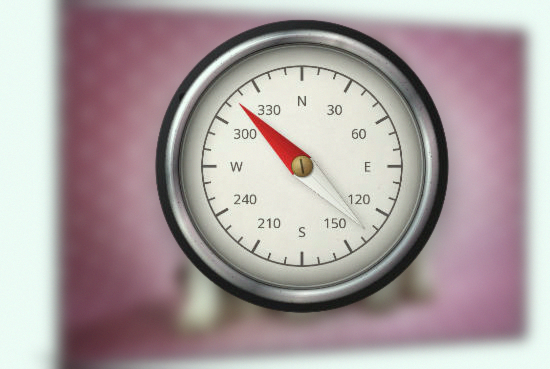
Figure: 315°
